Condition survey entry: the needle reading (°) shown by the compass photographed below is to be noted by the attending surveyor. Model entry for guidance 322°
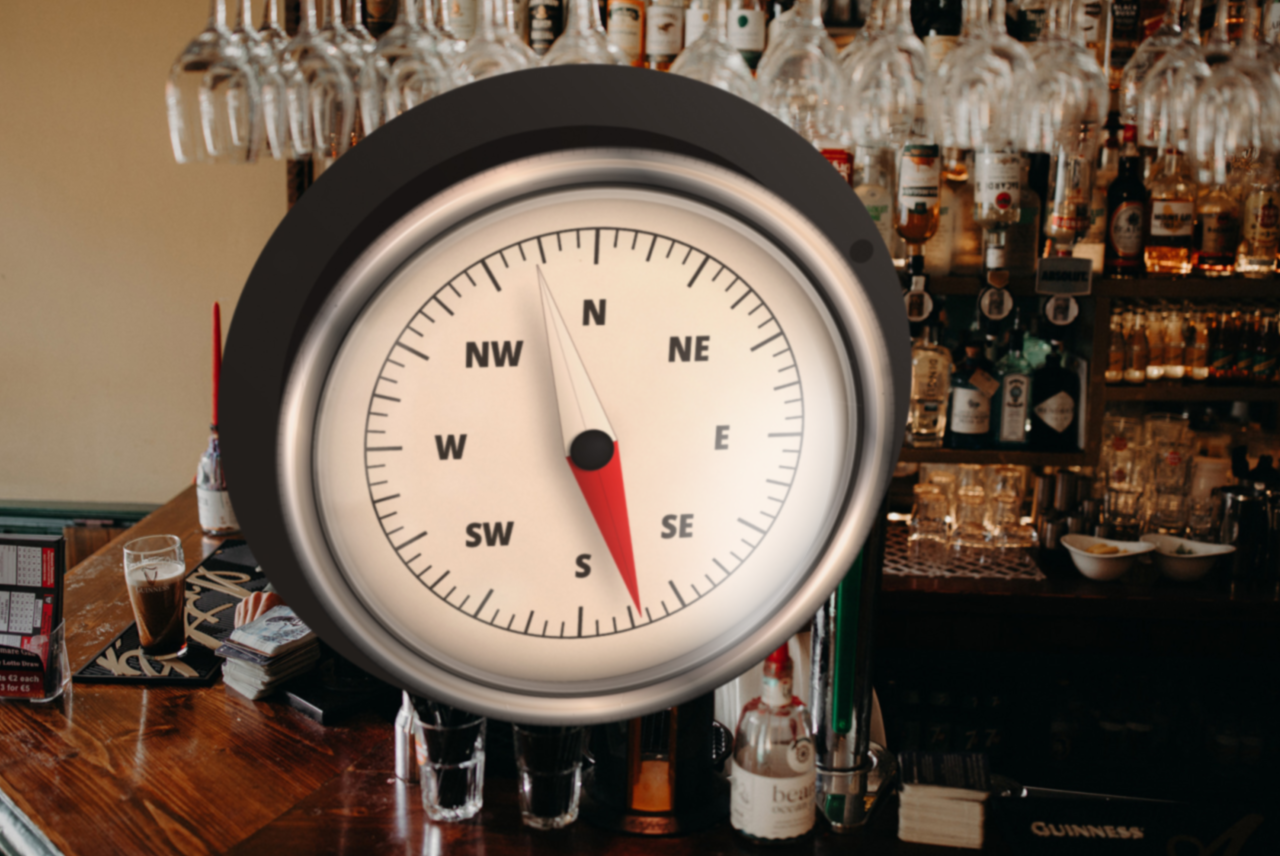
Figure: 162.5°
